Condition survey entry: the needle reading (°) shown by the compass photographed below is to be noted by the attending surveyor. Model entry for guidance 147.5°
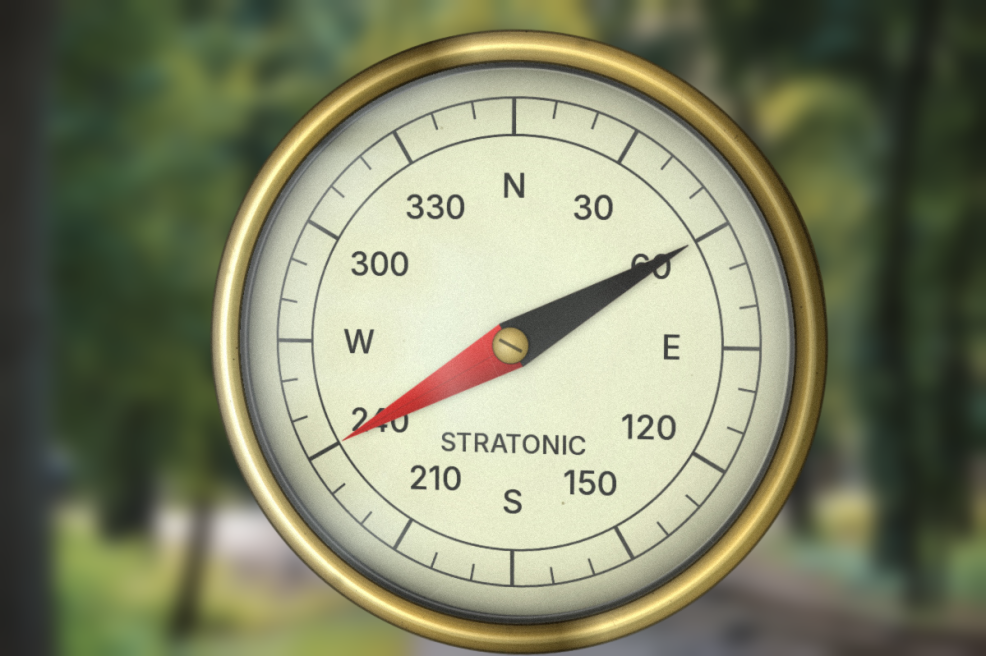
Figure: 240°
